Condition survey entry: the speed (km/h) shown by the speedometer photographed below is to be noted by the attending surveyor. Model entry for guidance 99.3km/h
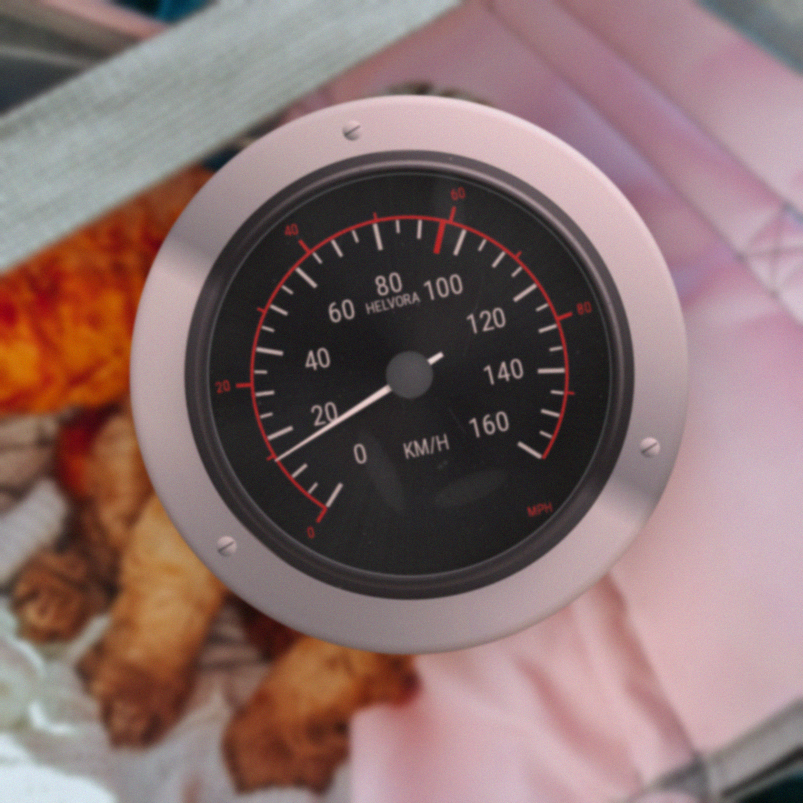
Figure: 15km/h
